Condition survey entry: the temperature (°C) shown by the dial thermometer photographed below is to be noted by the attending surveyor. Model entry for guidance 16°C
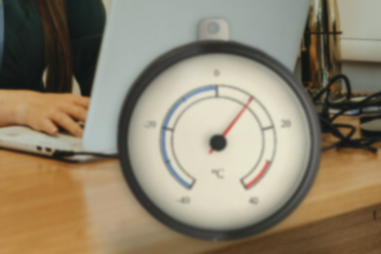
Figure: 10°C
